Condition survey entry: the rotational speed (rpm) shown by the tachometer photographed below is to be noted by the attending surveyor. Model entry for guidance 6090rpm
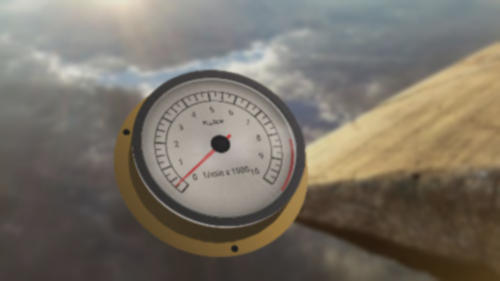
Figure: 250rpm
